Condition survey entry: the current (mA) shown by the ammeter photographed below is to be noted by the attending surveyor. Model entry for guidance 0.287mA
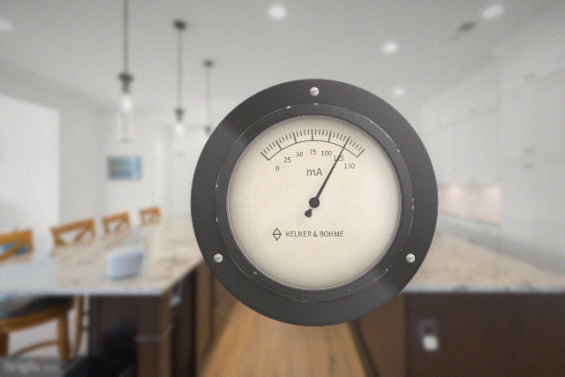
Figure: 125mA
